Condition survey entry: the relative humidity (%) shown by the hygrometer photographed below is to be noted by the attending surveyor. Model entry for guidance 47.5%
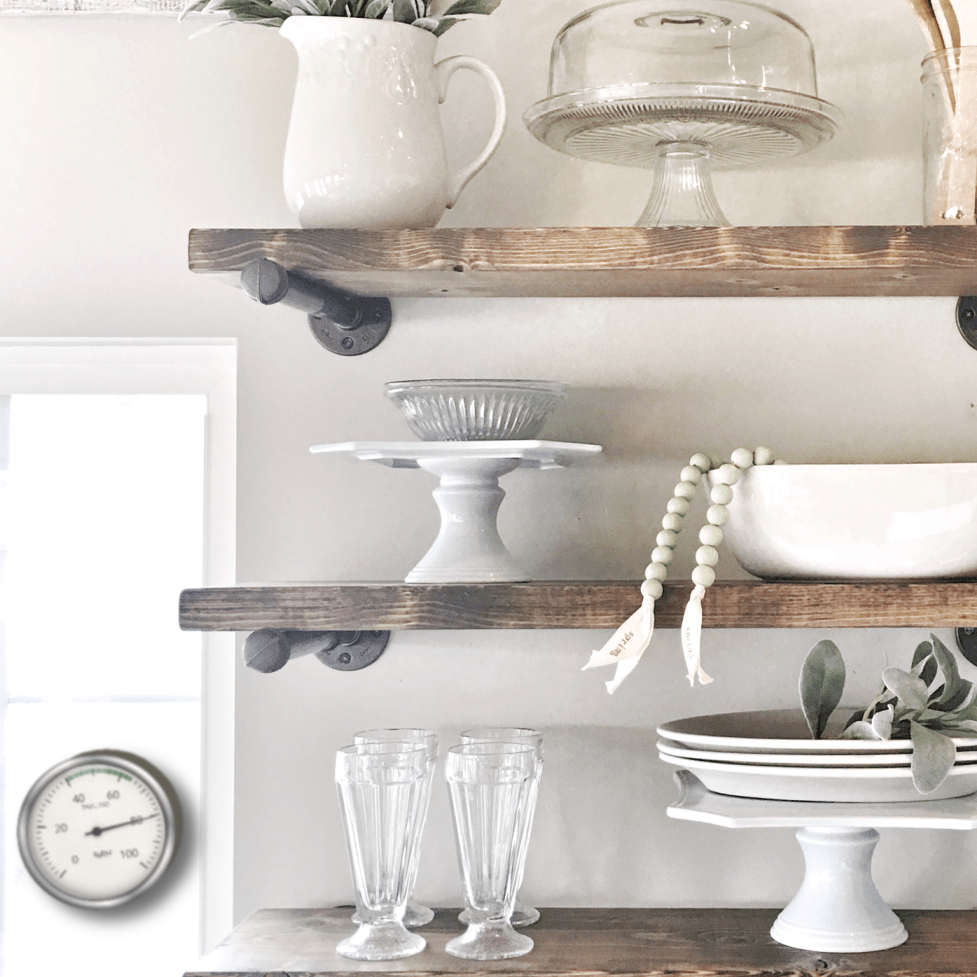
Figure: 80%
